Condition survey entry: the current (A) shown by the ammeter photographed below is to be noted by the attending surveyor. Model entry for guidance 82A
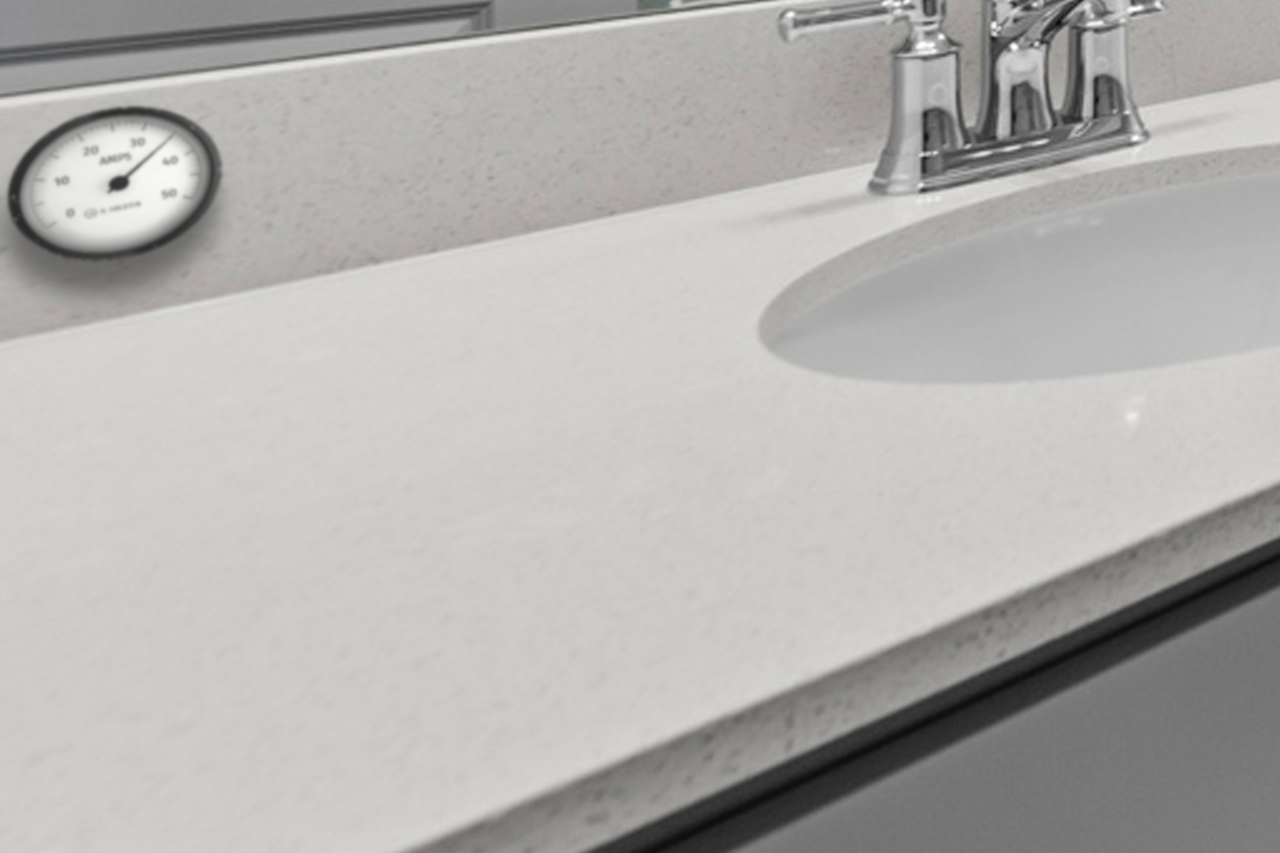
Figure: 35A
